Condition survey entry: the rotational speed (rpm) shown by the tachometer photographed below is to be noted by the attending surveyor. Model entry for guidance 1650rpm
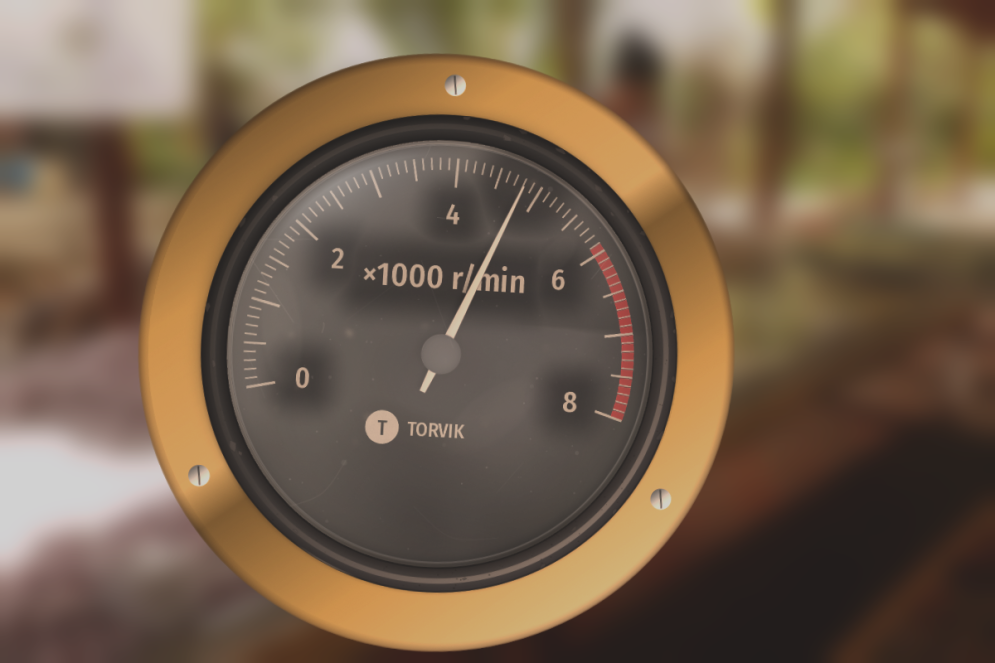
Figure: 4800rpm
